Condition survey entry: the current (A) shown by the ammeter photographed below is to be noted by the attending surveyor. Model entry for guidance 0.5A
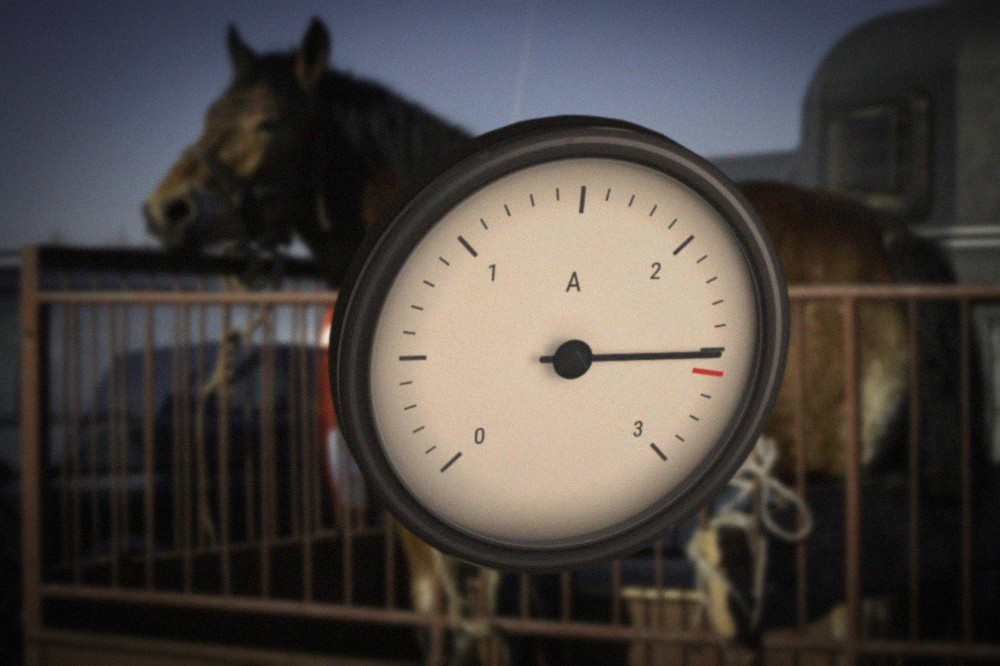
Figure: 2.5A
